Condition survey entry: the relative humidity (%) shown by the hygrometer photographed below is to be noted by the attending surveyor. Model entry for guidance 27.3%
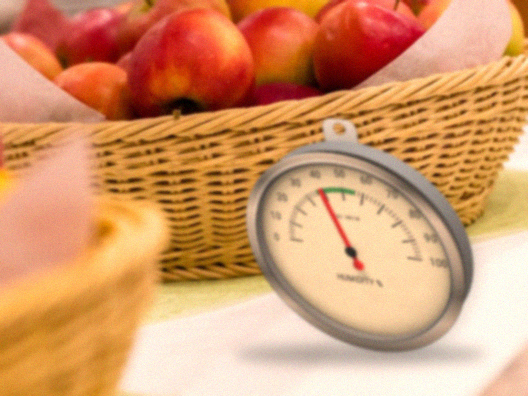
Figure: 40%
